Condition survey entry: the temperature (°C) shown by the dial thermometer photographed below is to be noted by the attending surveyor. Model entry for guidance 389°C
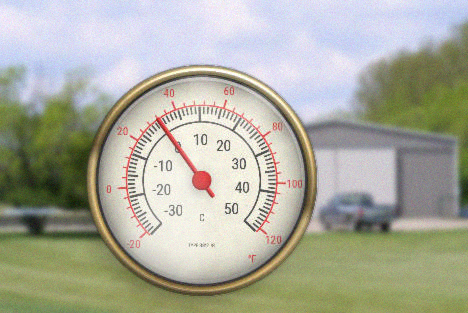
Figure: 0°C
